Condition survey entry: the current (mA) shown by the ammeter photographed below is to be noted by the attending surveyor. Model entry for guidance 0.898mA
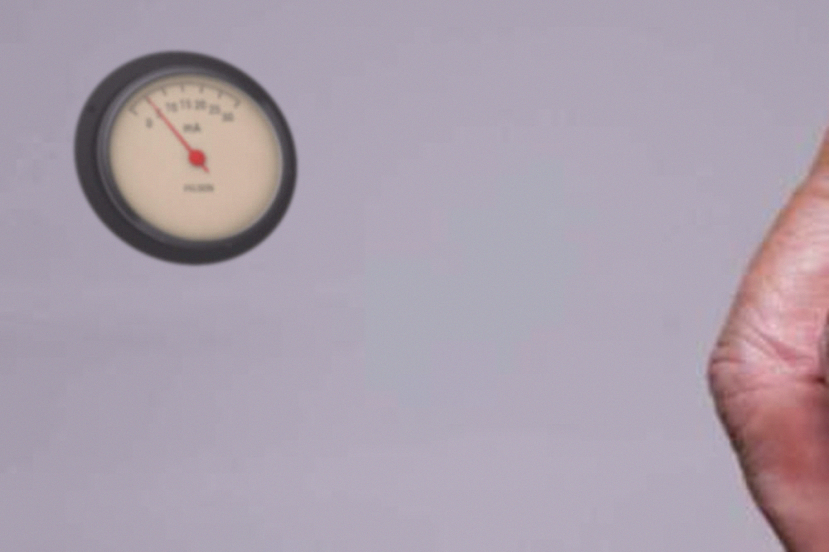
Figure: 5mA
